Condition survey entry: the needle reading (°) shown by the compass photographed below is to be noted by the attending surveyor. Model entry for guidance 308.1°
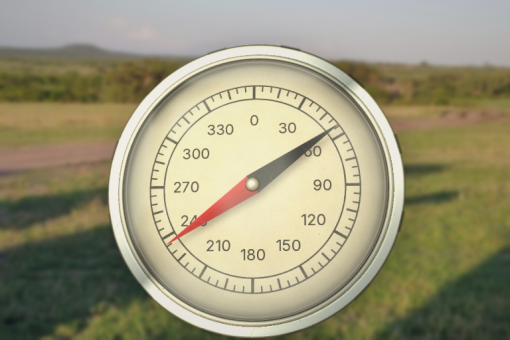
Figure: 235°
